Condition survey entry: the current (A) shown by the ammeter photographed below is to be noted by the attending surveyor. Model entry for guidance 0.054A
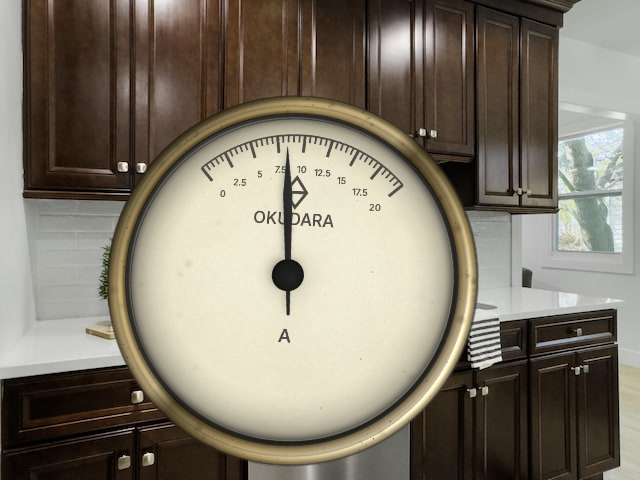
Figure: 8.5A
